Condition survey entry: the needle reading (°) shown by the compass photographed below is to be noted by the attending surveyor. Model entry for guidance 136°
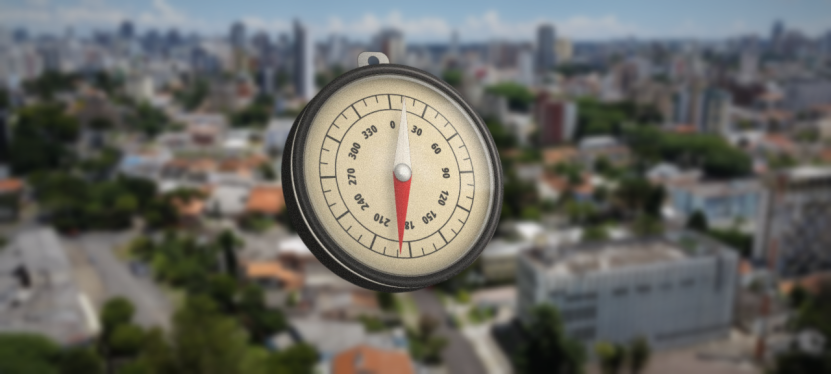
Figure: 190°
